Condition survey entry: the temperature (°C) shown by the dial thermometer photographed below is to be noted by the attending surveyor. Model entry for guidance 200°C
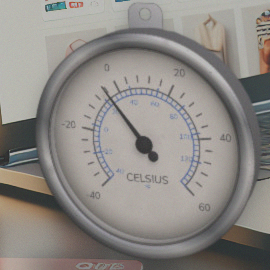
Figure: -4°C
